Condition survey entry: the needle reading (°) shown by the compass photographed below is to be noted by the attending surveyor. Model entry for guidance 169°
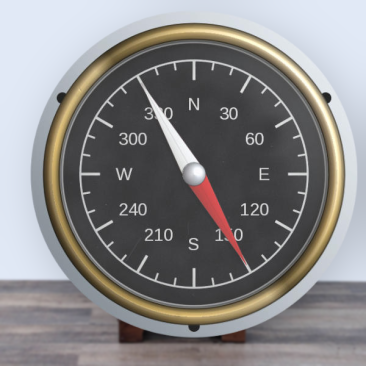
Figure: 150°
